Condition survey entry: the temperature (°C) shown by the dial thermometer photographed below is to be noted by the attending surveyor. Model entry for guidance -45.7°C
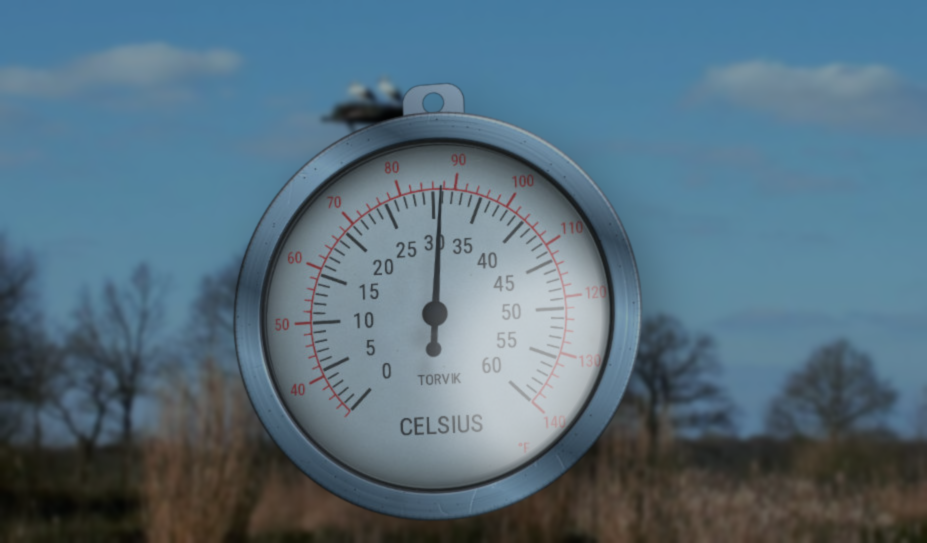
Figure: 31°C
